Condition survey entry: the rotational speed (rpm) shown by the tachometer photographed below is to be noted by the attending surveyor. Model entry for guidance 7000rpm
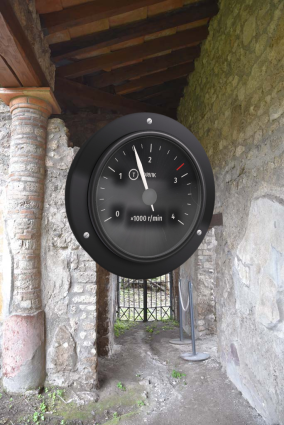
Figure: 1600rpm
